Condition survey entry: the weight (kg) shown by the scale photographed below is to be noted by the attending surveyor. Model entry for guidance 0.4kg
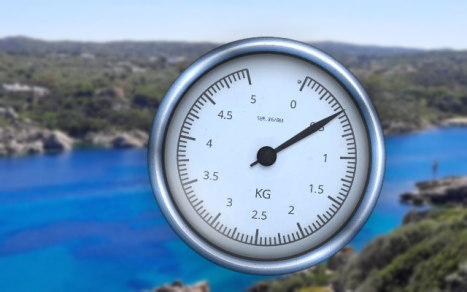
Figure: 0.5kg
